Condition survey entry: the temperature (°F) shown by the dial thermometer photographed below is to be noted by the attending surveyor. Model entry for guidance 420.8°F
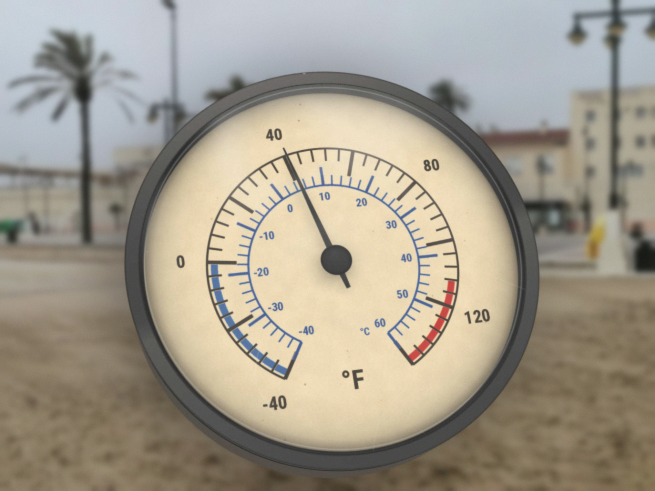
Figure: 40°F
